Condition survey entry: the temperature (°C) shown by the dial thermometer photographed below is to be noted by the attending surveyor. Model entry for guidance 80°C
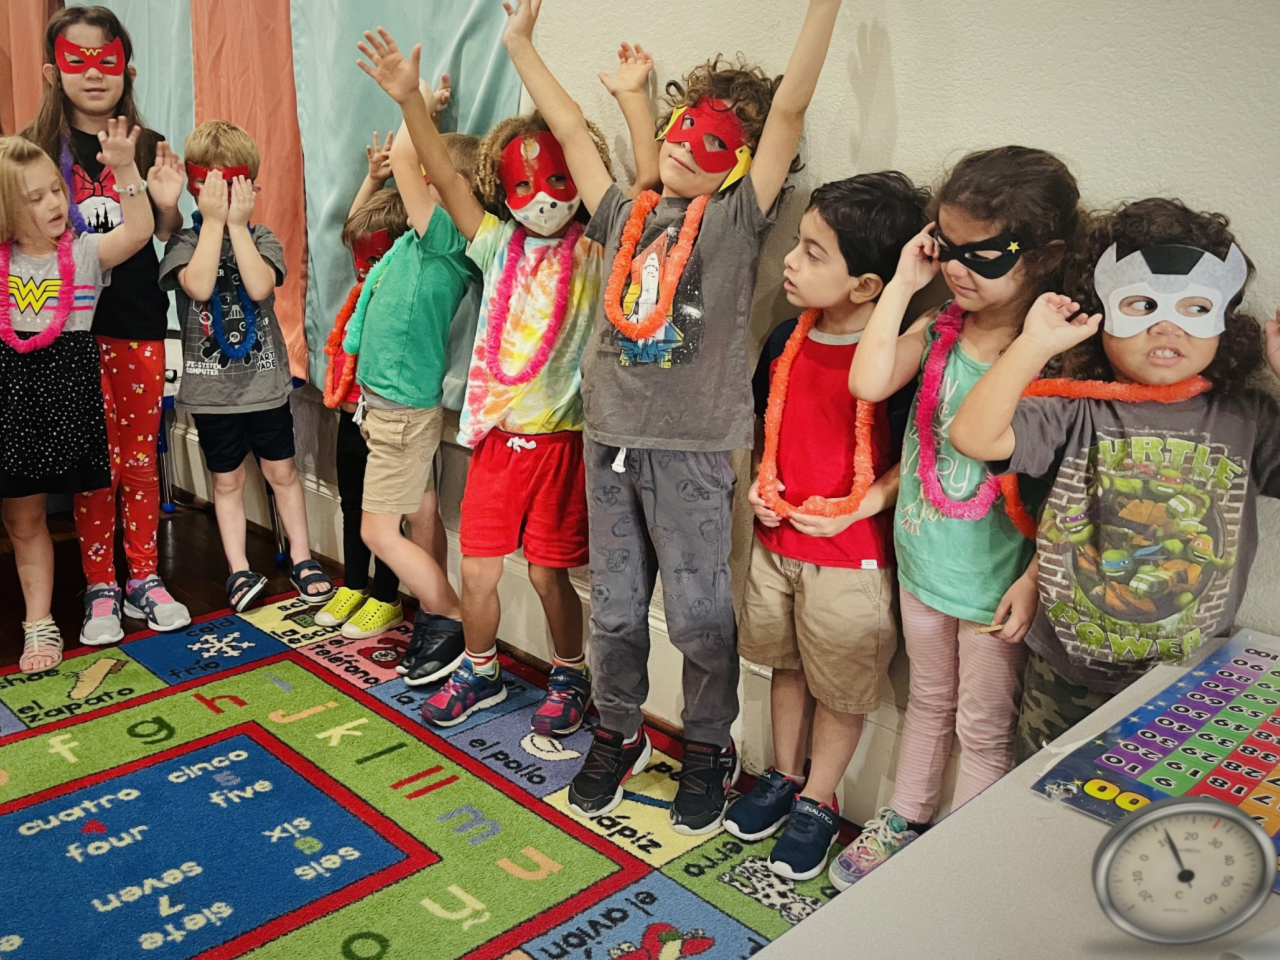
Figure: 12°C
